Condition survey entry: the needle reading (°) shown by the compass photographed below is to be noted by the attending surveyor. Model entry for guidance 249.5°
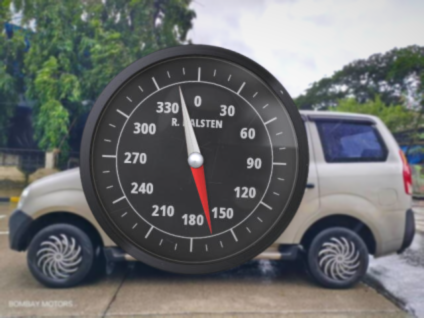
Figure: 165°
